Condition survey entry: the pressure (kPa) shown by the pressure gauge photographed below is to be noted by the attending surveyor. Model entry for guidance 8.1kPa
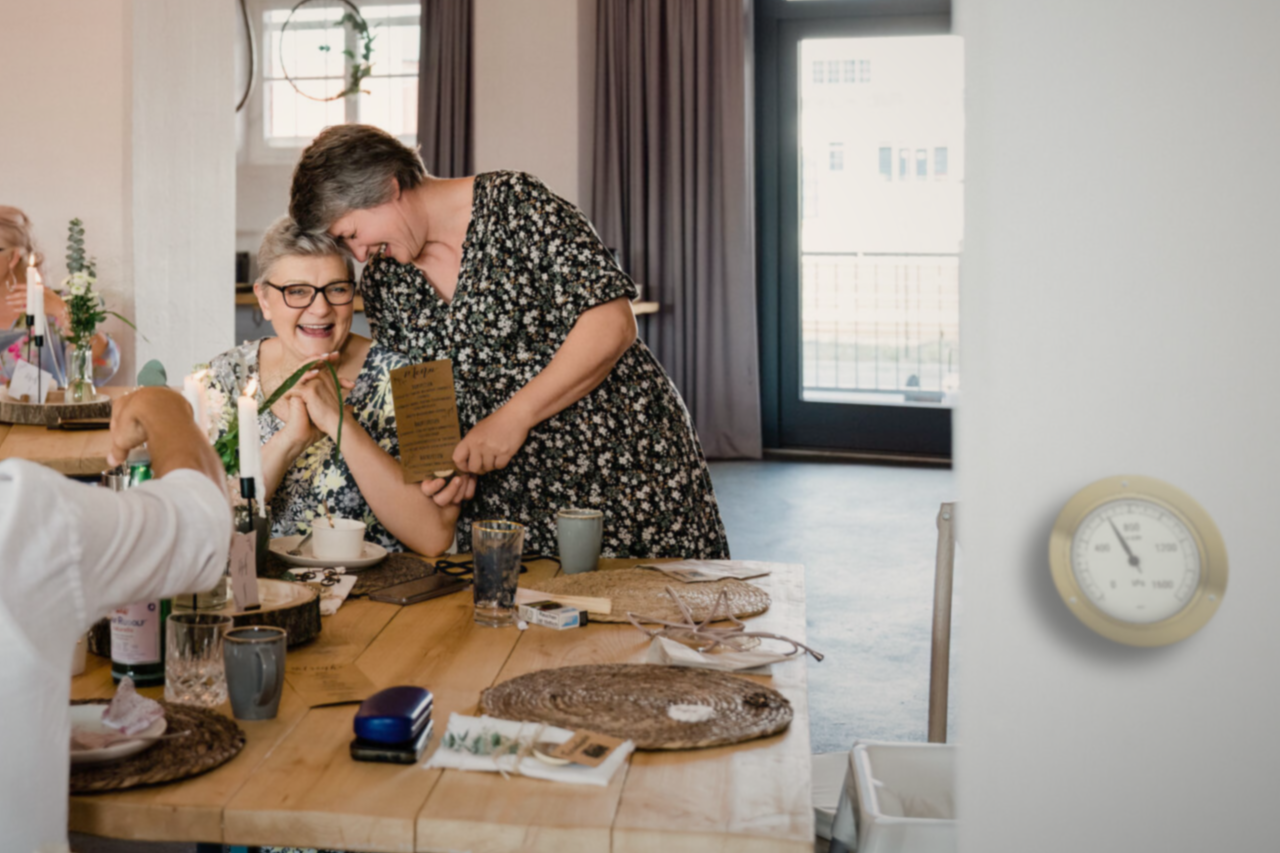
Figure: 650kPa
